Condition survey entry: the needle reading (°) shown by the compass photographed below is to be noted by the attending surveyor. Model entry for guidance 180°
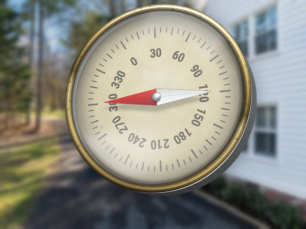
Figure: 300°
